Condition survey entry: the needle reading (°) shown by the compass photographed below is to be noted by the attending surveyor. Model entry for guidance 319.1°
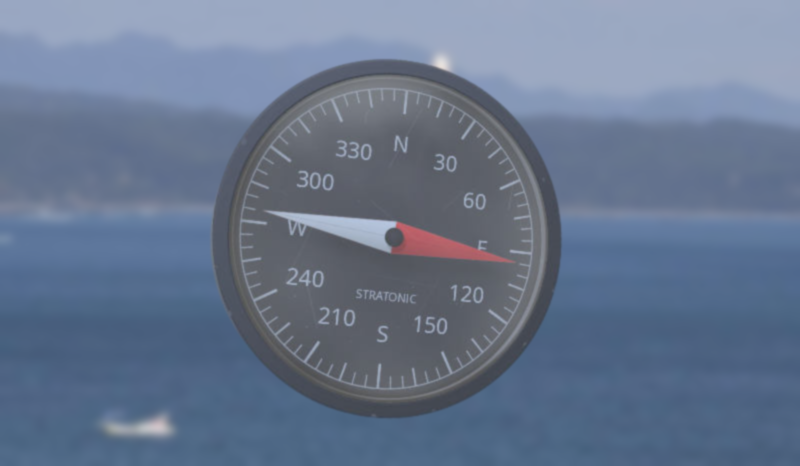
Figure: 95°
